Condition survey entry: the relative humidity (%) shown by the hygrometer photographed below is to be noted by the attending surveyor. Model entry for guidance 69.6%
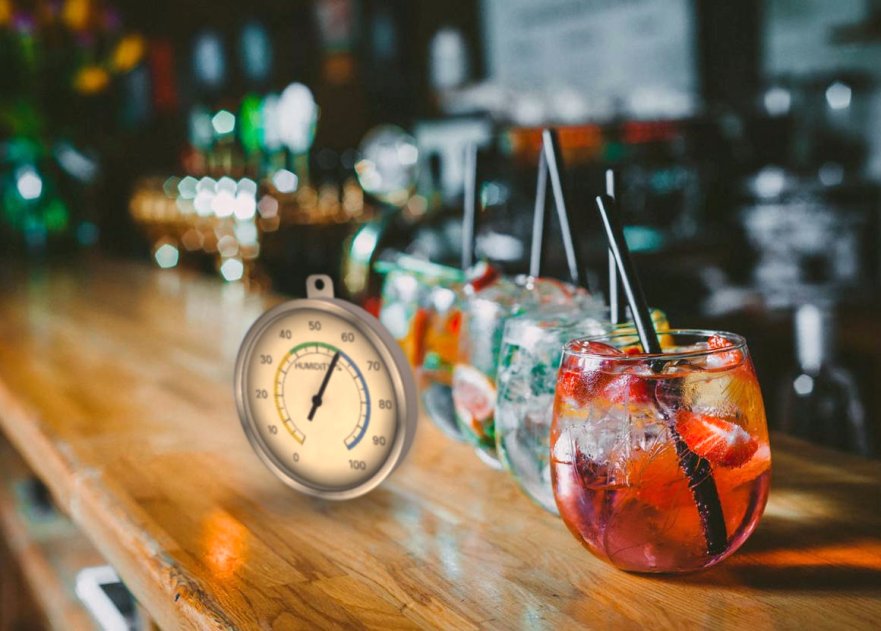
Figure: 60%
